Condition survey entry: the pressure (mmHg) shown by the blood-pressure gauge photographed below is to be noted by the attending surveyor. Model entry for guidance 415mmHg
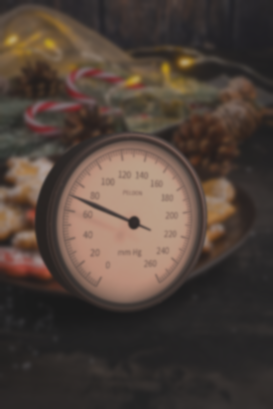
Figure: 70mmHg
